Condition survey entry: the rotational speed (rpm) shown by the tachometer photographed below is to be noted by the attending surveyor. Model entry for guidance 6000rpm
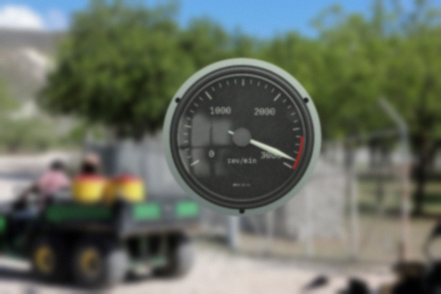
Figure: 2900rpm
